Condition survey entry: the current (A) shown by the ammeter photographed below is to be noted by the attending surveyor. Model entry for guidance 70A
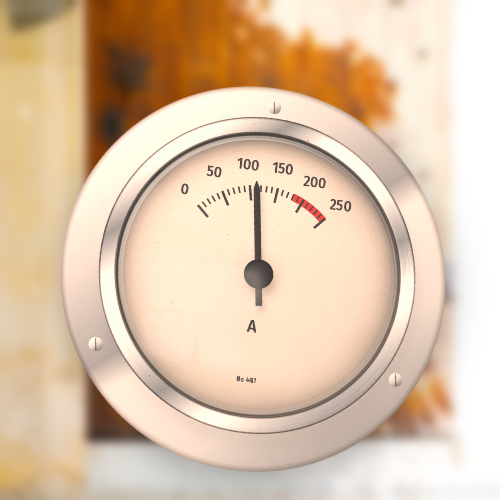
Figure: 110A
